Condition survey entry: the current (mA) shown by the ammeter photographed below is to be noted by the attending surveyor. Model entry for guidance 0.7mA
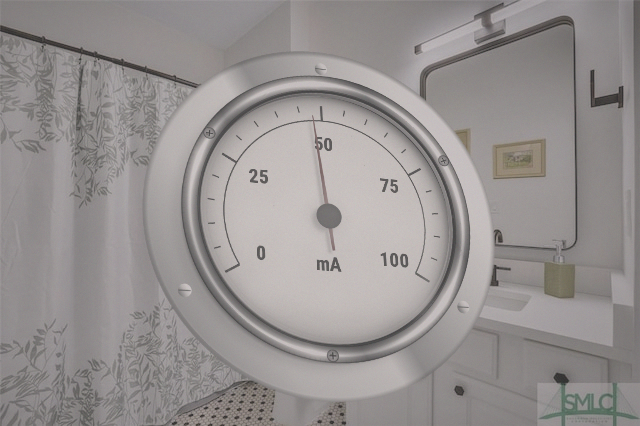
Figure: 47.5mA
